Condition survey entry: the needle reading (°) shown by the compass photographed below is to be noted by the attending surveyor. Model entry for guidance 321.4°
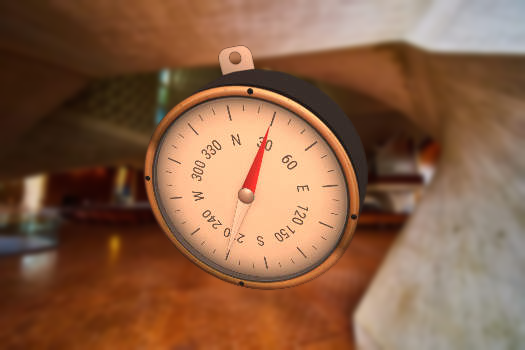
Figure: 30°
